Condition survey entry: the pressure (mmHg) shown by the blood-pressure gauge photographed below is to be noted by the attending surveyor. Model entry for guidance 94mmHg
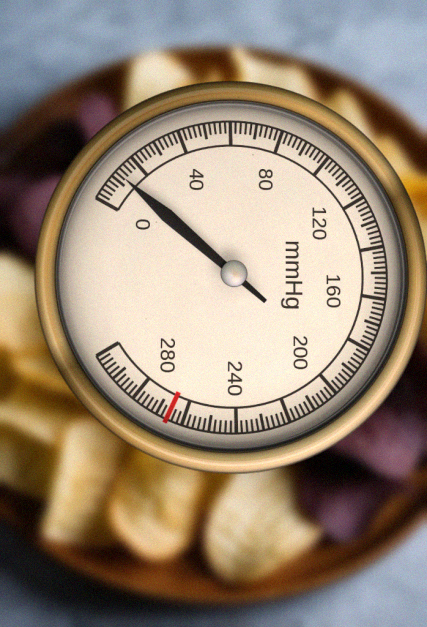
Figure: 12mmHg
